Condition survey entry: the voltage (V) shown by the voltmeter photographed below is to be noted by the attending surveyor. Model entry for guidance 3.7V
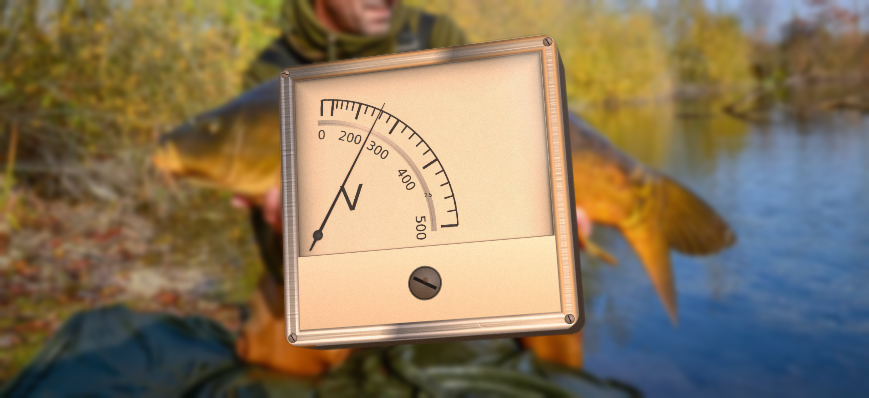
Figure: 260V
